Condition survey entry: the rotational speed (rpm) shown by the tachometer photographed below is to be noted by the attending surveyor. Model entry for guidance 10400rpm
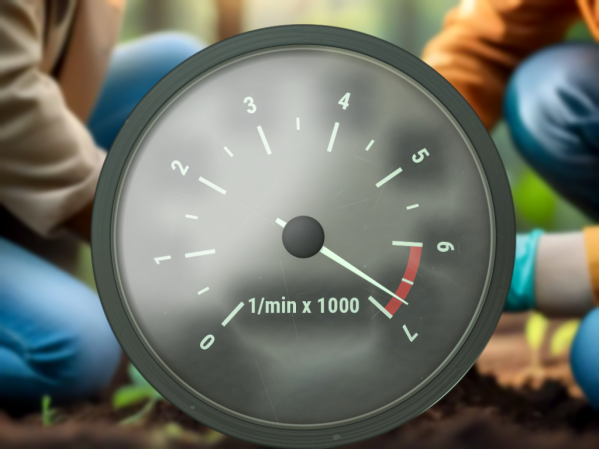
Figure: 6750rpm
